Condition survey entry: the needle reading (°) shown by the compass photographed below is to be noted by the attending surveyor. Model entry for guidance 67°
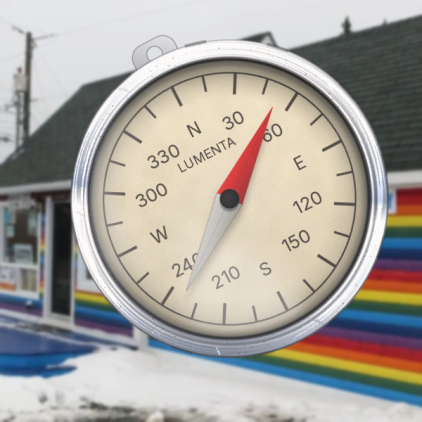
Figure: 52.5°
